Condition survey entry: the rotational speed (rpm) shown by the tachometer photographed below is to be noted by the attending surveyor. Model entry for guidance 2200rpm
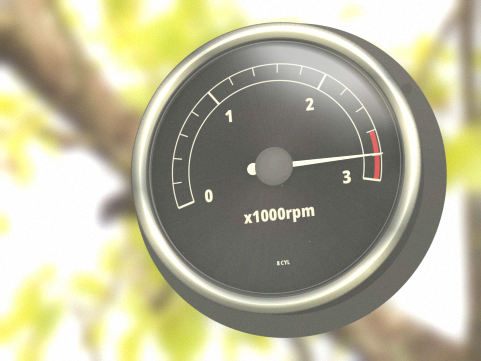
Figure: 2800rpm
